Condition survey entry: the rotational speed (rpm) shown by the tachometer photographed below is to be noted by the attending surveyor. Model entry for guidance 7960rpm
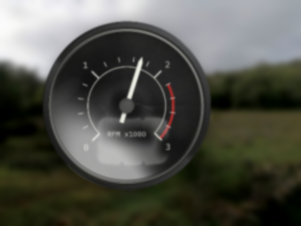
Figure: 1700rpm
